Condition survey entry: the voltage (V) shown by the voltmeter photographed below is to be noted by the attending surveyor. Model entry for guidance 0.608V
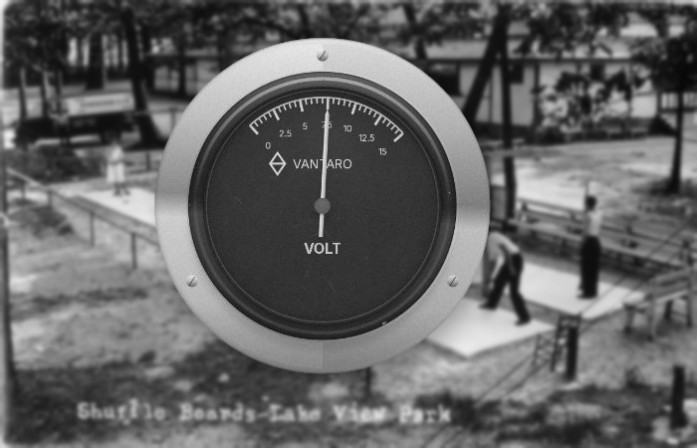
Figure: 7.5V
